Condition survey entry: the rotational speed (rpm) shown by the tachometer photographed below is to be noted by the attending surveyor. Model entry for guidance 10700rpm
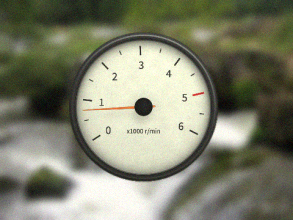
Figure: 750rpm
